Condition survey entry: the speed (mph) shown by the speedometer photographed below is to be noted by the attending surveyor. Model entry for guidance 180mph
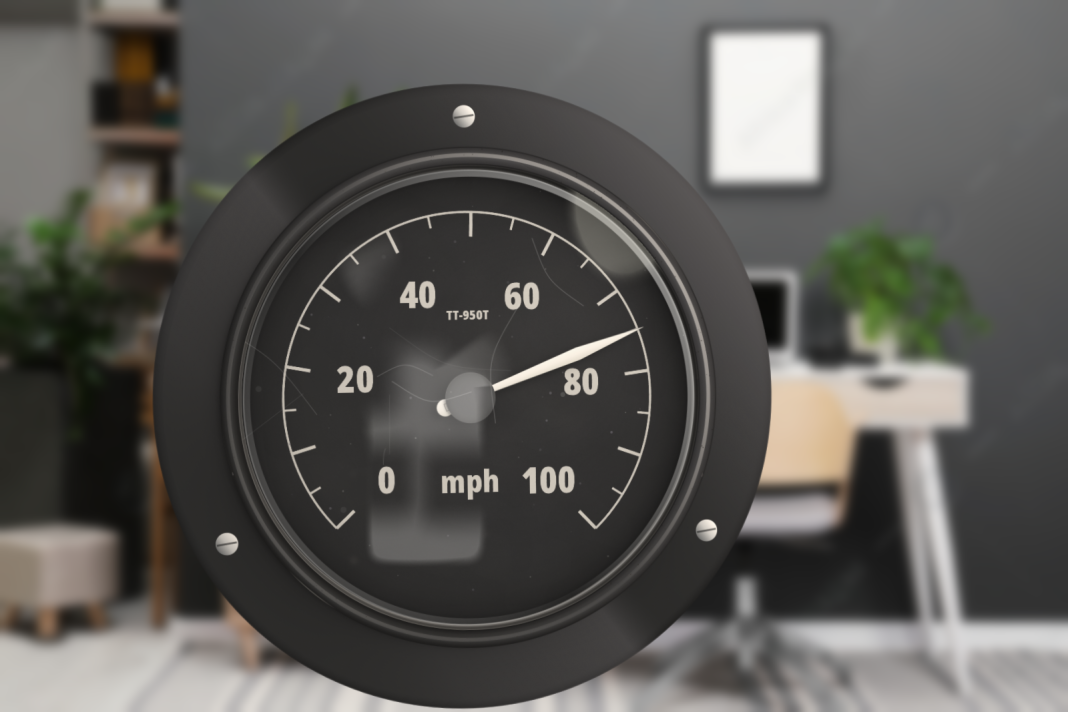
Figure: 75mph
